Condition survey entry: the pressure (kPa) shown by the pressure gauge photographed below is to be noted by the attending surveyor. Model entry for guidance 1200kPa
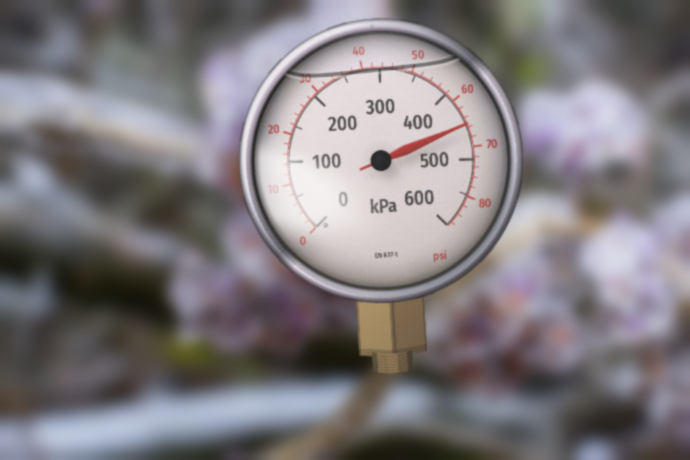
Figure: 450kPa
